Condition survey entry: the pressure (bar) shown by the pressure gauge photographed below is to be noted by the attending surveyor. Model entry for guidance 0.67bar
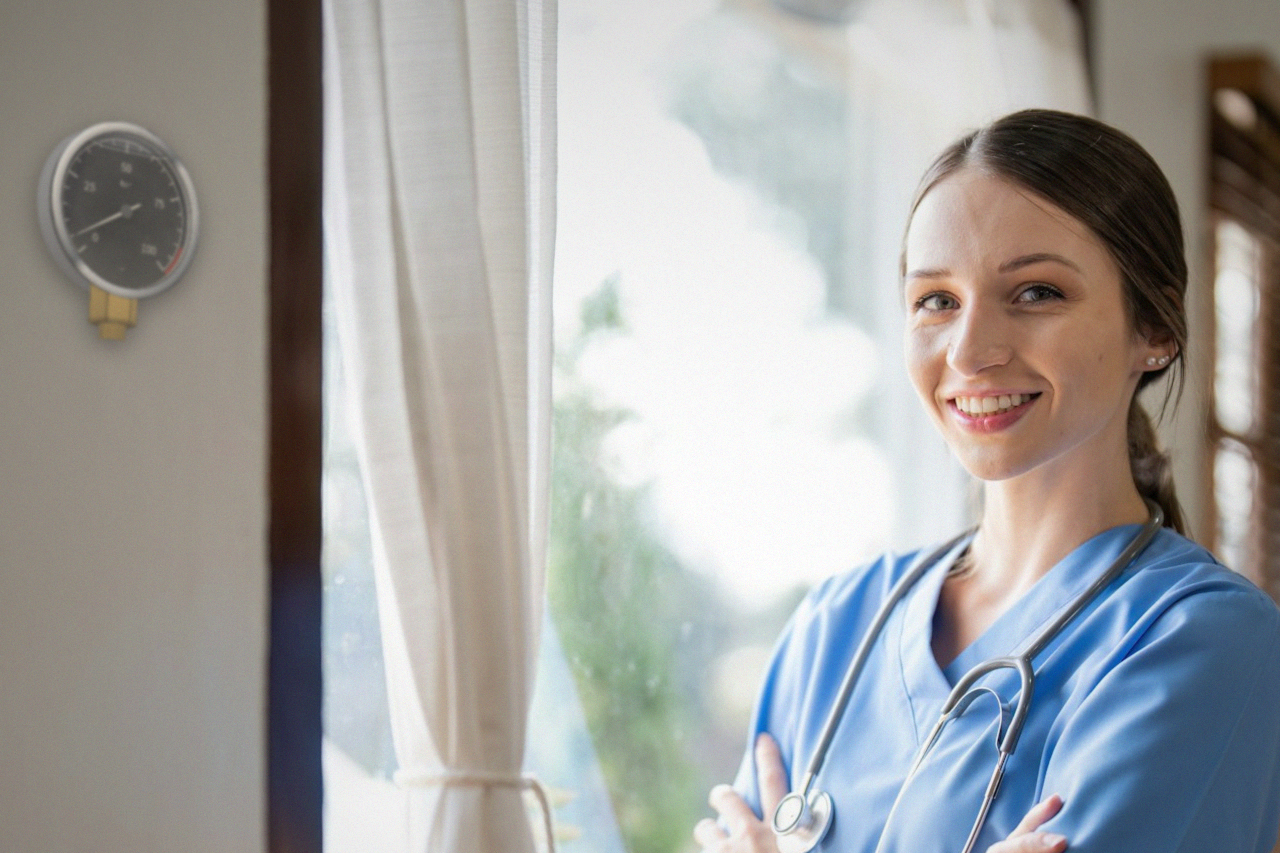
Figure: 5bar
